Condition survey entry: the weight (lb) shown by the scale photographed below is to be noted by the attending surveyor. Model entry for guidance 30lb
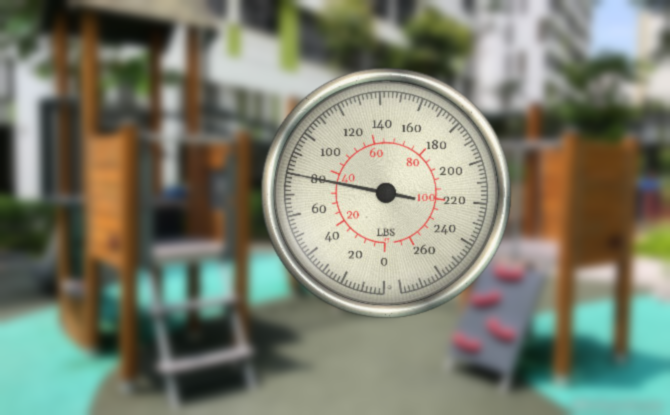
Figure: 80lb
